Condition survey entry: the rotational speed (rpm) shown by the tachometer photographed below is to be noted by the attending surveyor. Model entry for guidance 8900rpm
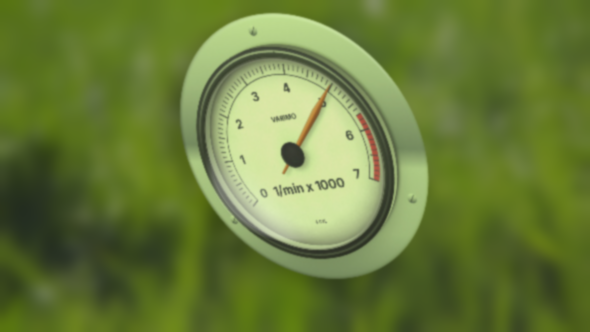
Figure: 5000rpm
